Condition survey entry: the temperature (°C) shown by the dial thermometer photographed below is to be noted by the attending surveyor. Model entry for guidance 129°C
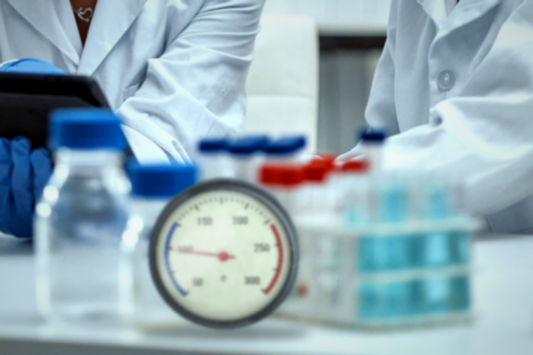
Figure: 100°C
